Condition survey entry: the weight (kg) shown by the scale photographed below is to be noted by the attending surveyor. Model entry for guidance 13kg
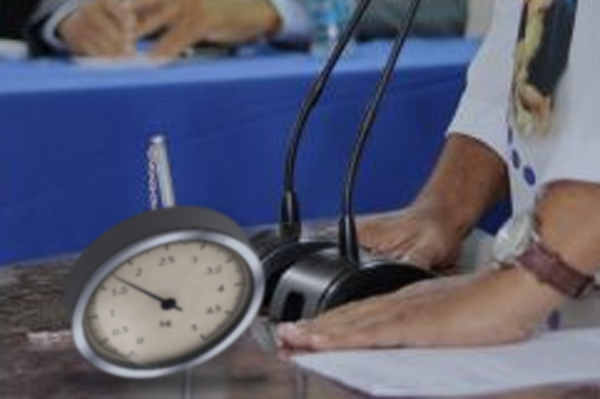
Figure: 1.75kg
